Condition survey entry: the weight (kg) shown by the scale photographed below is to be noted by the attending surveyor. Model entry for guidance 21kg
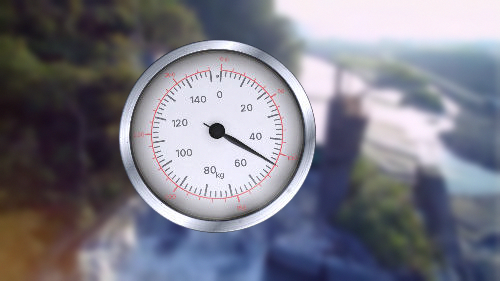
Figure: 50kg
